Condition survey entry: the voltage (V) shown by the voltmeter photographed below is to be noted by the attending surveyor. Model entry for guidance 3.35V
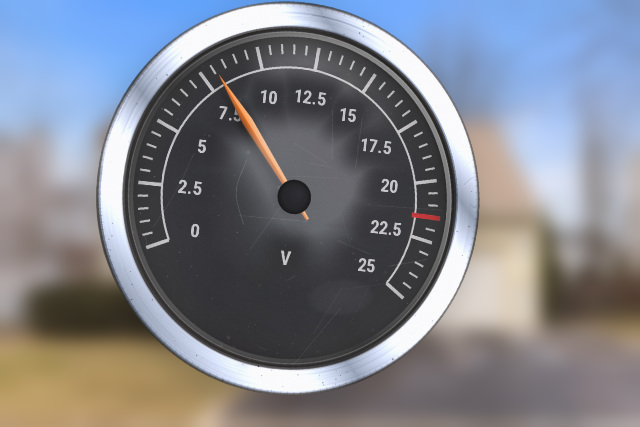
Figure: 8V
